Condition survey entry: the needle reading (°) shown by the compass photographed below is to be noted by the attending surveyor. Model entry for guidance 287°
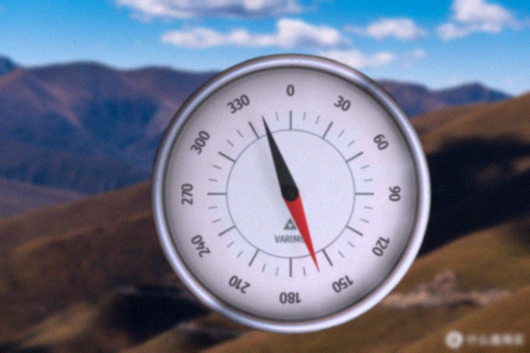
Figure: 160°
